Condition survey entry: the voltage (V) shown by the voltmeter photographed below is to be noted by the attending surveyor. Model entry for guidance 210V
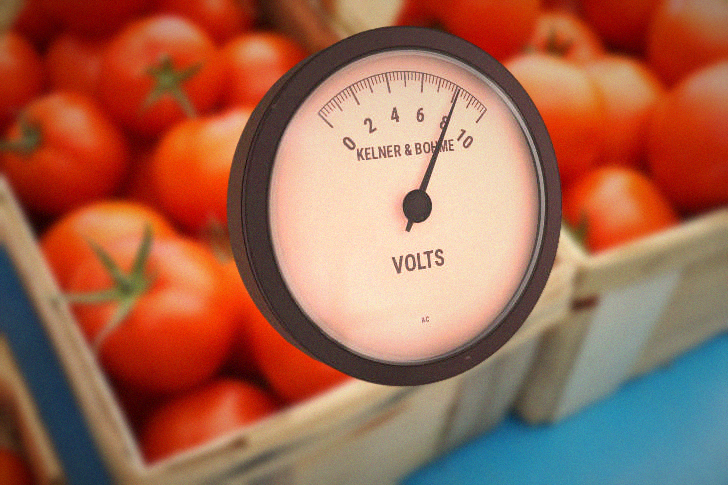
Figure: 8V
